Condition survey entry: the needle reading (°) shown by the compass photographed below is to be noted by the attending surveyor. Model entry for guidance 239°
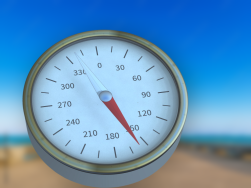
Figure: 157.5°
